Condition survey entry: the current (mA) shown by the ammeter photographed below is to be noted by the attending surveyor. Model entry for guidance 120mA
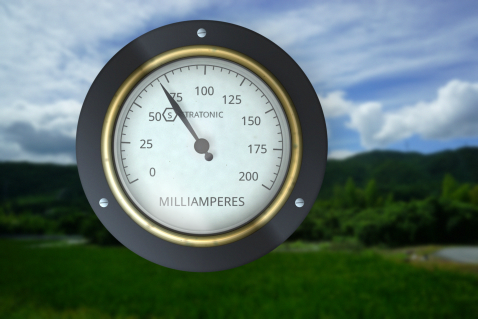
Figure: 70mA
